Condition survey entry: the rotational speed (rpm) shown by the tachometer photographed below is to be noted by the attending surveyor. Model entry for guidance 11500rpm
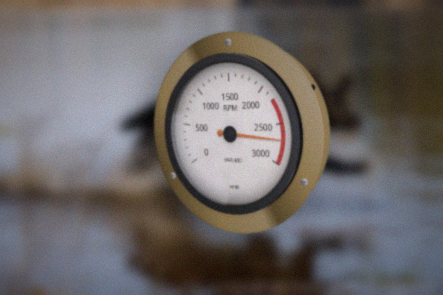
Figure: 2700rpm
